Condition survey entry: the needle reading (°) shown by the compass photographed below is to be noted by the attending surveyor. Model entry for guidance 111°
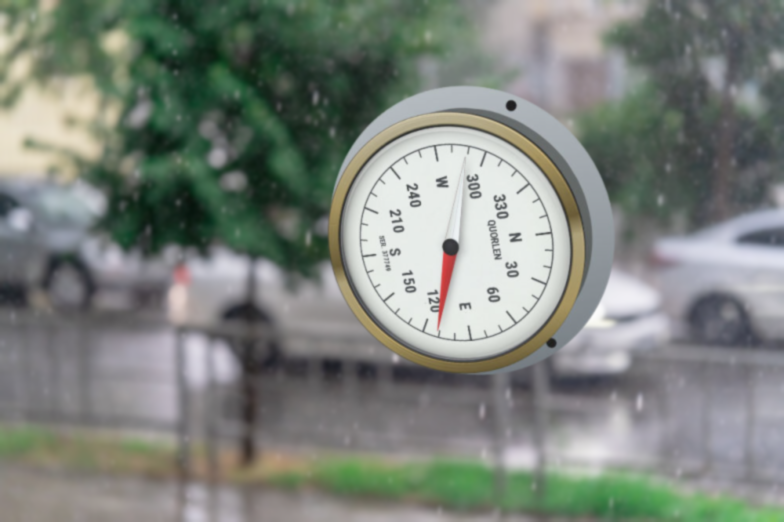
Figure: 110°
